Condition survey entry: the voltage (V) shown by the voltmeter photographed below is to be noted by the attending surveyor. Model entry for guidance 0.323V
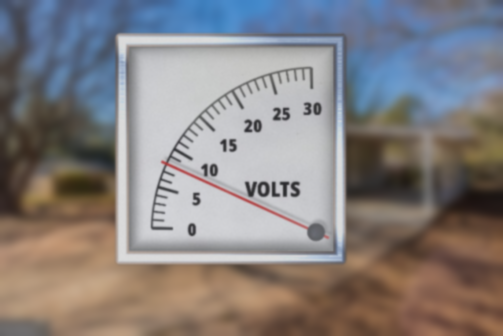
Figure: 8V
